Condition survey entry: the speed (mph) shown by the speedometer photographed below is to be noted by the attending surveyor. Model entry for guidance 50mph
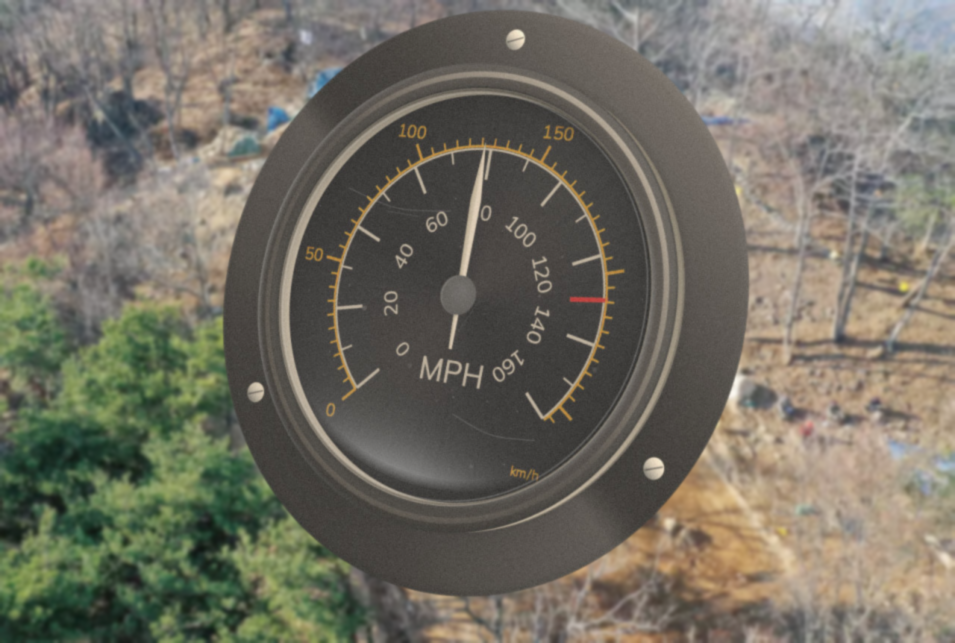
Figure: 80mph
